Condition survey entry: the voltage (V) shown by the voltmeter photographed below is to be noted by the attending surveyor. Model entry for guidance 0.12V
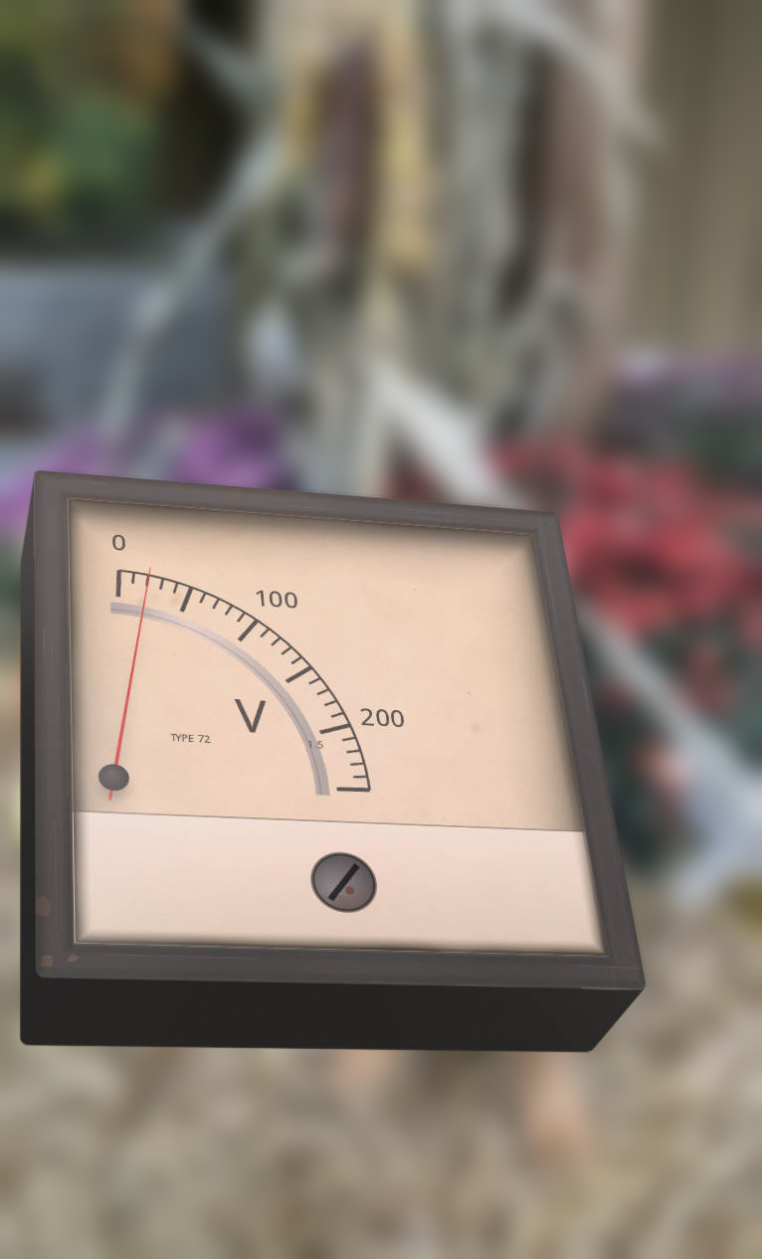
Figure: 20V
